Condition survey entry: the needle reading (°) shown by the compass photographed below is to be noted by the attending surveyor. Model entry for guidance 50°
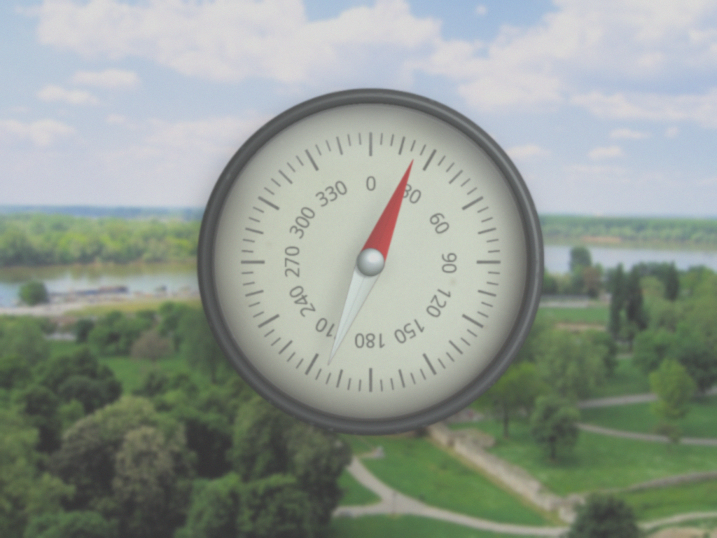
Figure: 22.5°
